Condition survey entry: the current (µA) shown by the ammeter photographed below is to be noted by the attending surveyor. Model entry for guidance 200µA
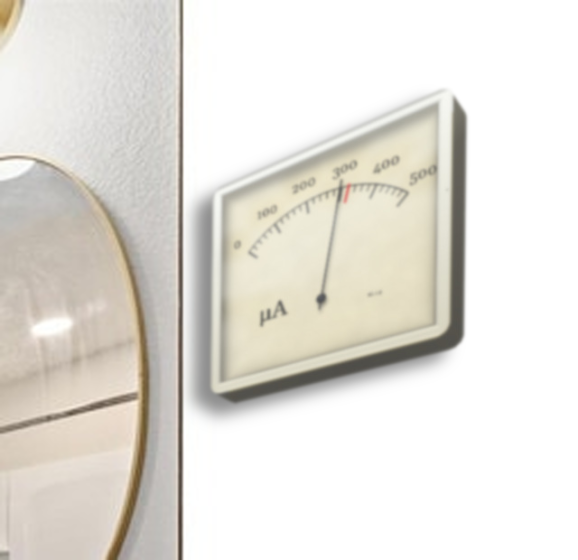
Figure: 300µA
